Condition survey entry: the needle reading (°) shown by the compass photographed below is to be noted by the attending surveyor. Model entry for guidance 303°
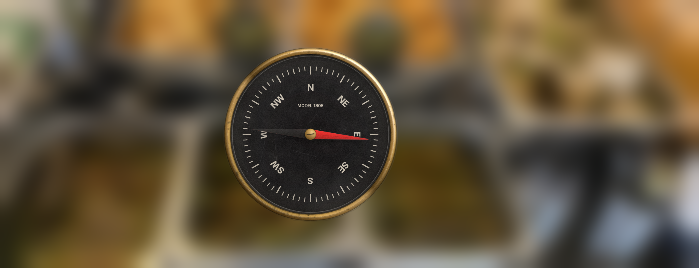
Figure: 95°
